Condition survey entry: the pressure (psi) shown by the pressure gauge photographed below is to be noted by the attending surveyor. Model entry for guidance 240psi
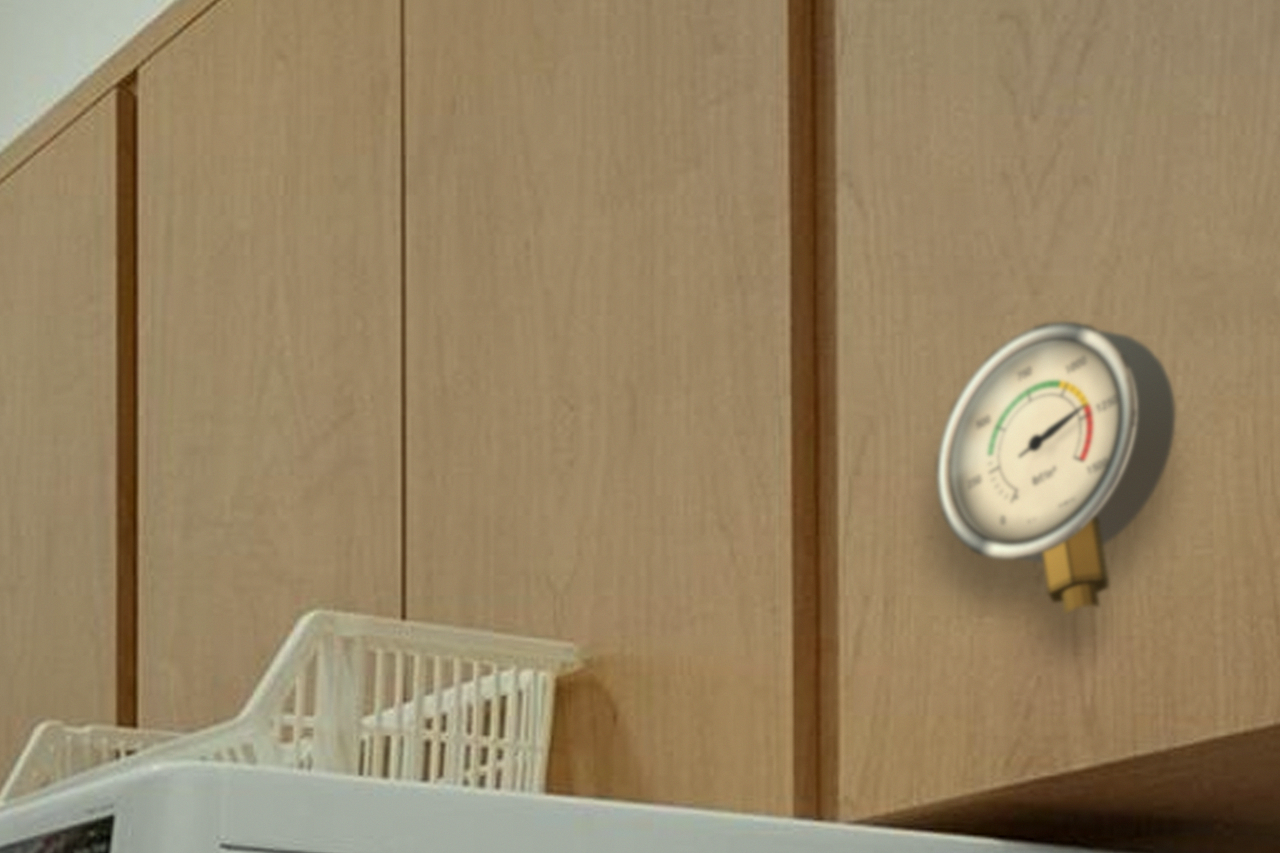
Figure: 1200psi
